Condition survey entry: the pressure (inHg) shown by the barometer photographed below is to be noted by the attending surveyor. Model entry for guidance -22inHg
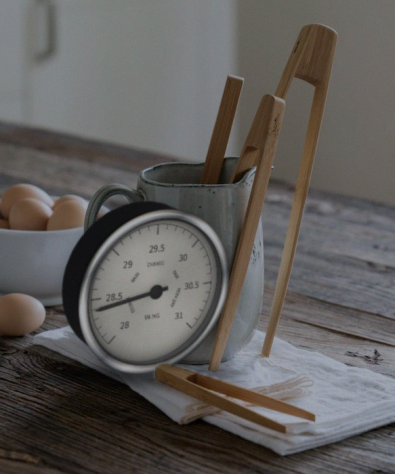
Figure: 28.4inHg
